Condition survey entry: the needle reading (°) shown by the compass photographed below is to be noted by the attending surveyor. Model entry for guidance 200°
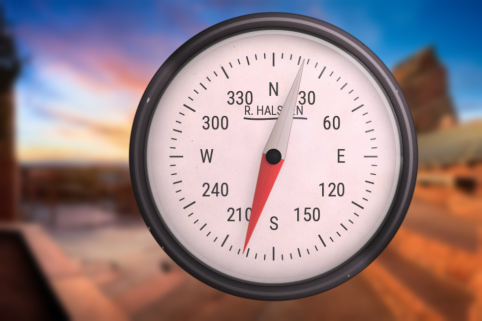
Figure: 197.5°
